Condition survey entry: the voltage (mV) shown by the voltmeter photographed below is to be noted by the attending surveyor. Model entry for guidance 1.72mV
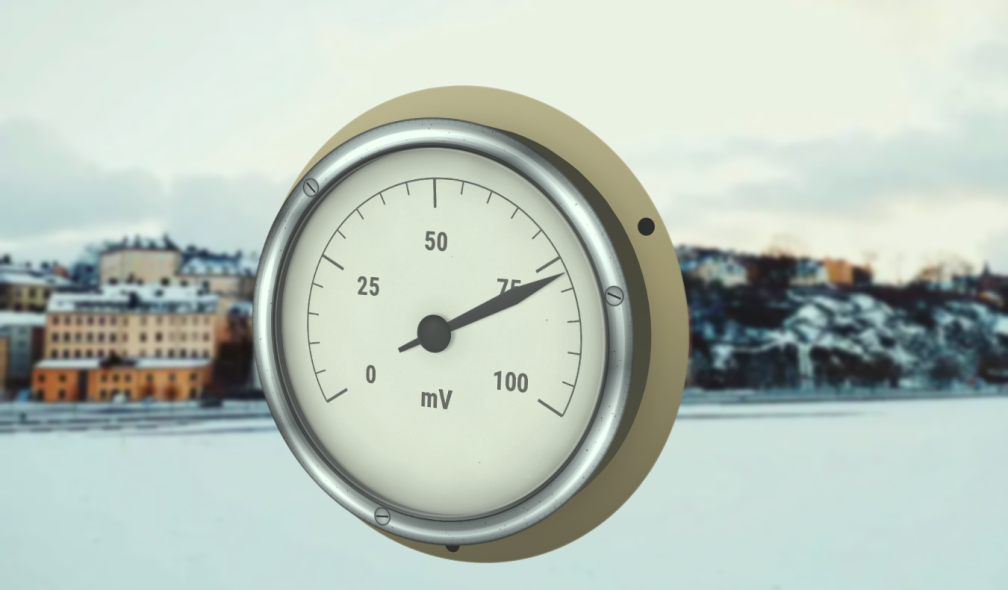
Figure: 77.5mV
